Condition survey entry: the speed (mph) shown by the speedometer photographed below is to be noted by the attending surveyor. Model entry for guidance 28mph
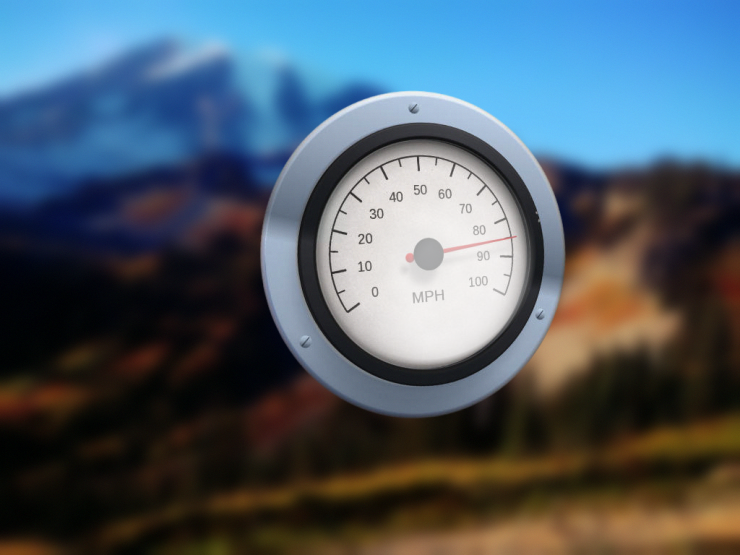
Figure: 85mph
